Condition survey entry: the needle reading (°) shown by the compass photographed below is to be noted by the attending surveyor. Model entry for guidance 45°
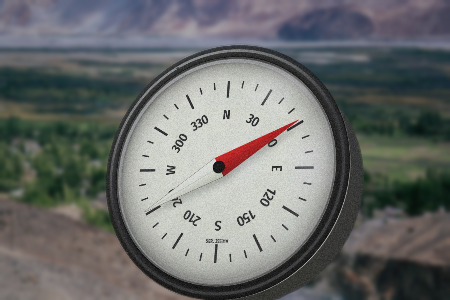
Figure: 60°
